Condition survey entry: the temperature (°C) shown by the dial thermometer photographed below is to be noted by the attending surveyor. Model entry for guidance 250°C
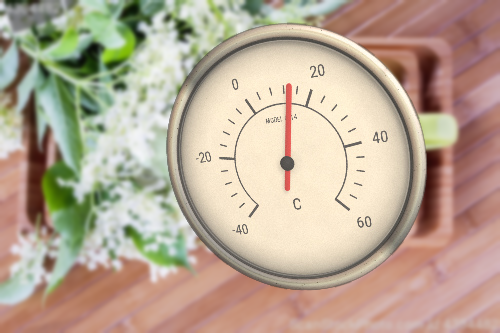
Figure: 14°C
